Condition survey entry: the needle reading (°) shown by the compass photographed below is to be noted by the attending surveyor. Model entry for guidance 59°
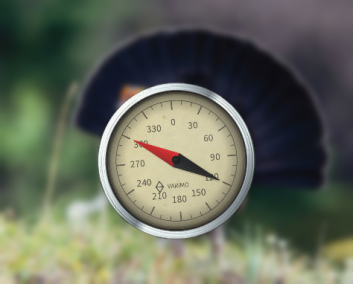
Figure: 300°
